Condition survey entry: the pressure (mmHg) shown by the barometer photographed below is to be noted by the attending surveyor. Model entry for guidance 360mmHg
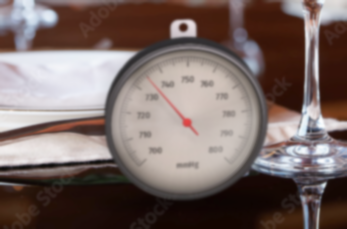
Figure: 735mmHg
